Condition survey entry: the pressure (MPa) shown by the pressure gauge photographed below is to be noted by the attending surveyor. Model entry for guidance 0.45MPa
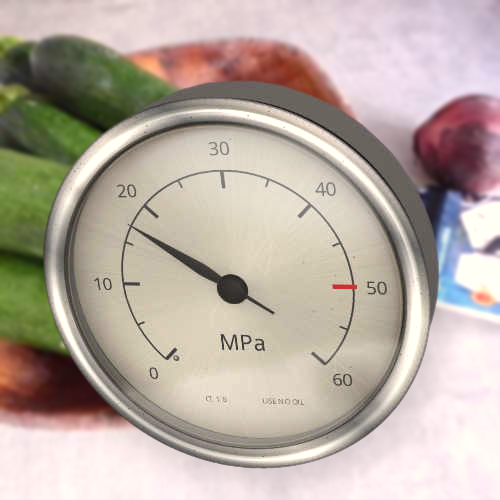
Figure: 17.5MPa
